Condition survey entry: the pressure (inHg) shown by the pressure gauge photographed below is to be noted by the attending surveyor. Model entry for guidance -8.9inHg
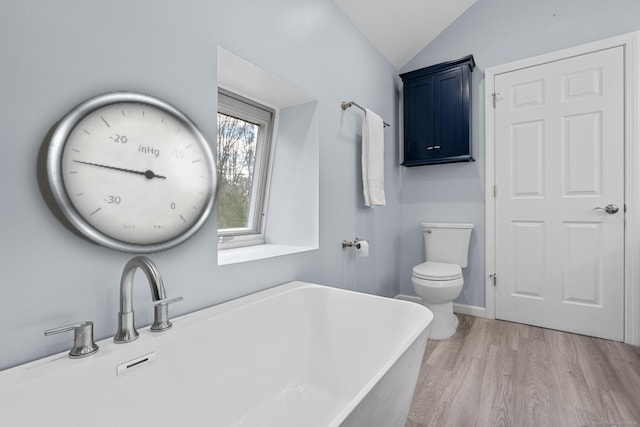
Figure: -25inHg
